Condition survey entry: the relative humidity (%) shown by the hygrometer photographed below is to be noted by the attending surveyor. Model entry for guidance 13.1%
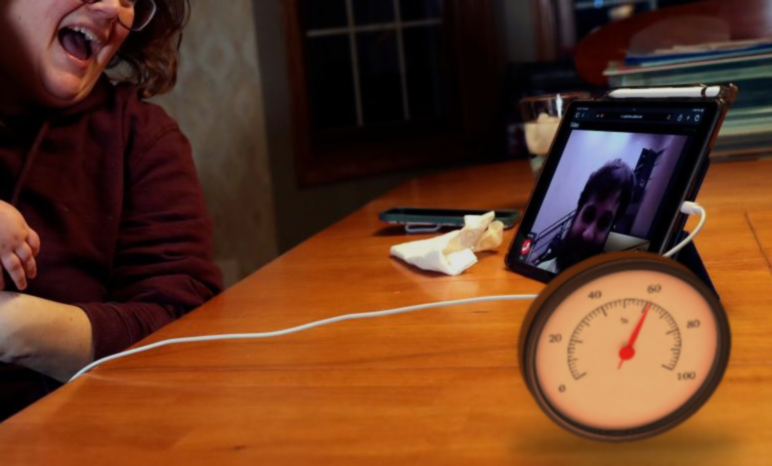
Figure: 60%
